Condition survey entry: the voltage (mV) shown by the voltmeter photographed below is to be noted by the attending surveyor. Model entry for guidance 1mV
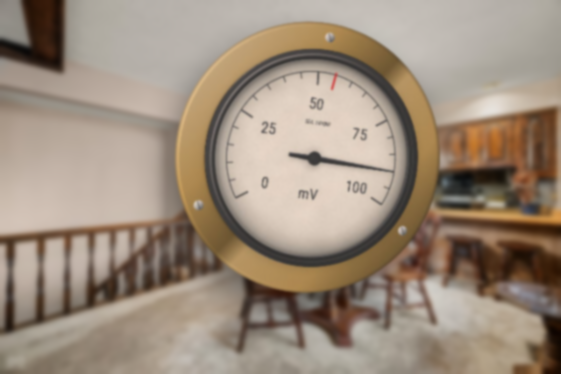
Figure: 90mV
